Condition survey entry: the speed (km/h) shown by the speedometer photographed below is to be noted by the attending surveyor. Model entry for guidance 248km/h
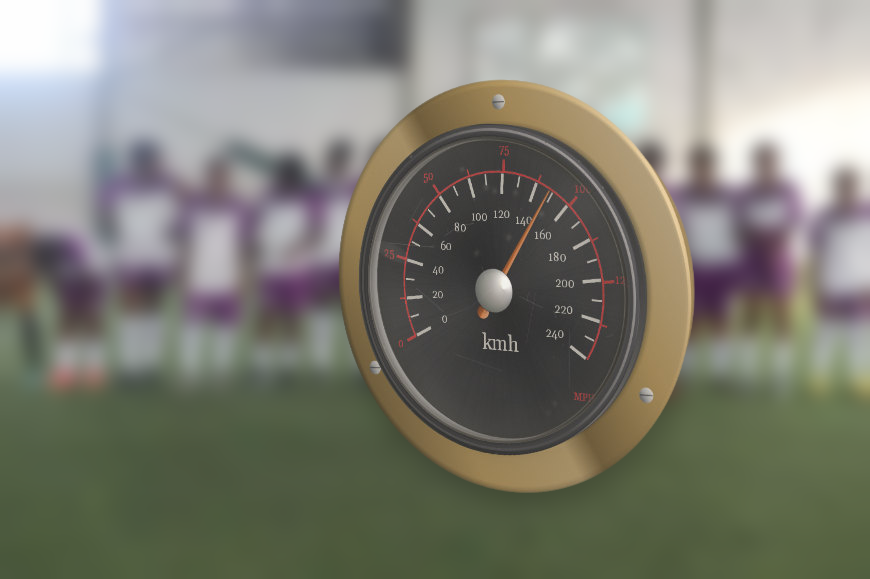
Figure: 150km/h
